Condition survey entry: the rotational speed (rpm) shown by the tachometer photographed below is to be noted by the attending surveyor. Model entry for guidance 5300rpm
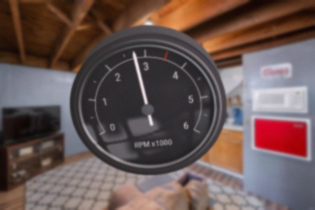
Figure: 2750rpm
